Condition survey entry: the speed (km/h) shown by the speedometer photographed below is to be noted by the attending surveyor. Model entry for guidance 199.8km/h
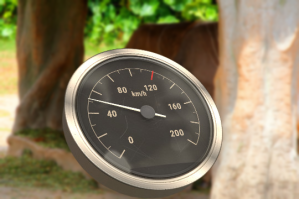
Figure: 50km/h
